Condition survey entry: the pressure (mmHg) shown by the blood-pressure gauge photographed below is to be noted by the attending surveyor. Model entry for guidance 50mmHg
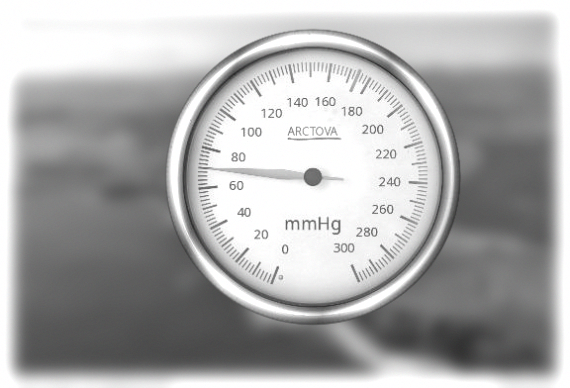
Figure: 70mmHg
